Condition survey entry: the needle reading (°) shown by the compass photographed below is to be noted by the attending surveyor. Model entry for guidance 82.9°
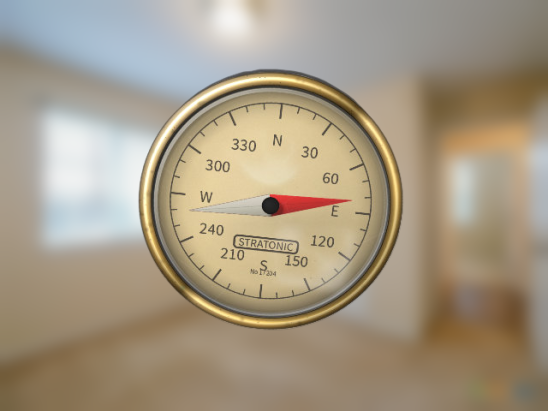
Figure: 80°
